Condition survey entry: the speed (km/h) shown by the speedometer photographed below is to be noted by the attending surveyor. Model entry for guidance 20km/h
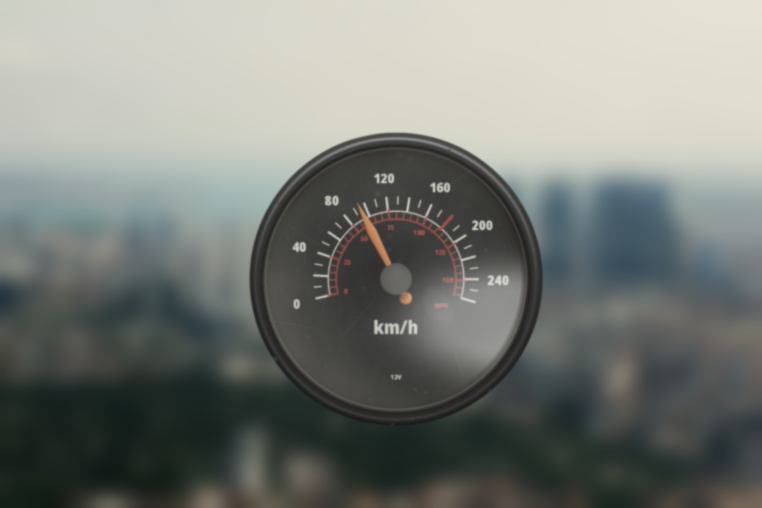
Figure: 95km/h
